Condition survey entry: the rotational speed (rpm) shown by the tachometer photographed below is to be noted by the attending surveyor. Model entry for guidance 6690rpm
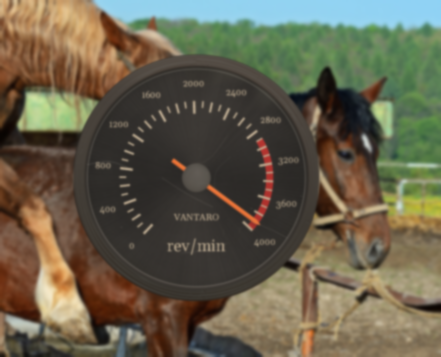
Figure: 3900rpm
